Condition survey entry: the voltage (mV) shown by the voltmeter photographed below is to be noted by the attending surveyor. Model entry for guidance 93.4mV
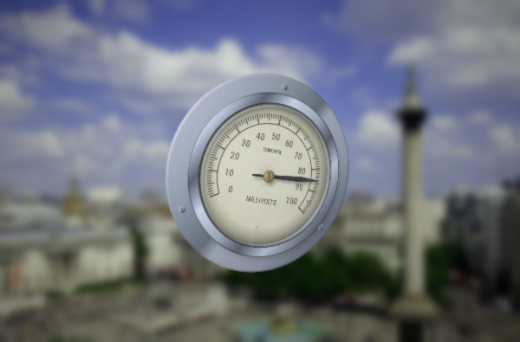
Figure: 85mV
